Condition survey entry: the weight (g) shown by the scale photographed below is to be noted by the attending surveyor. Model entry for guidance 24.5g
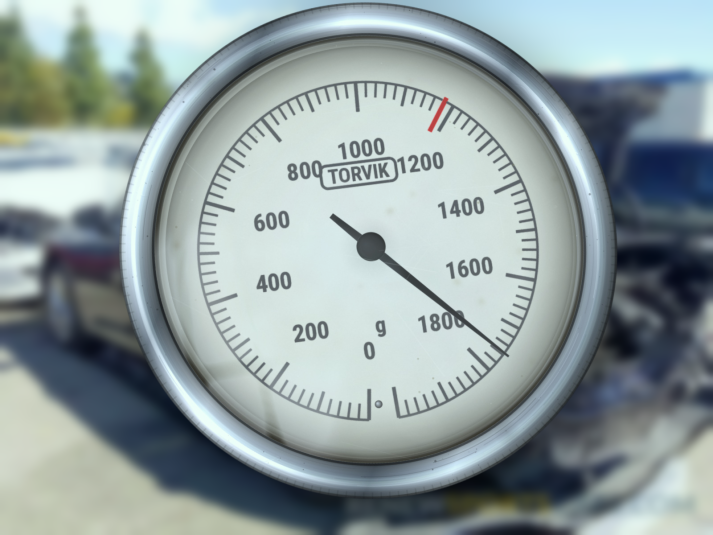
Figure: 1760g
